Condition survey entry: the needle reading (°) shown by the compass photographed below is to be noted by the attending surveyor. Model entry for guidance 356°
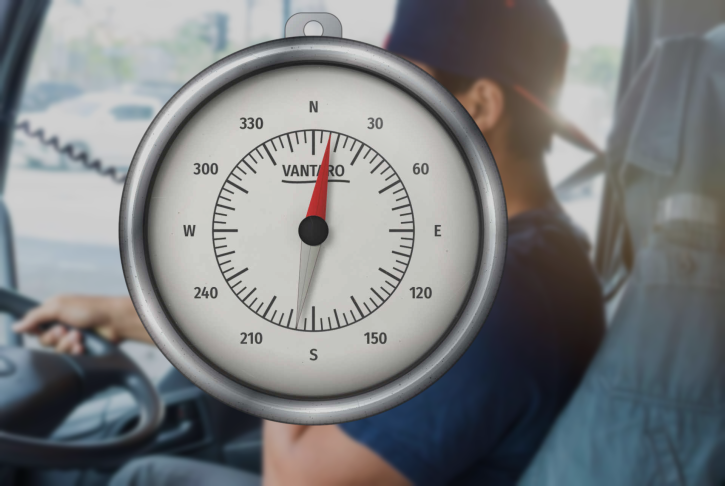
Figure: 10°
